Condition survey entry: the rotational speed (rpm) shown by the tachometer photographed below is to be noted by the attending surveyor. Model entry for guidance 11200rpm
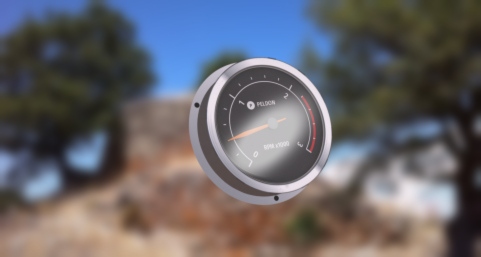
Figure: 400rpm
